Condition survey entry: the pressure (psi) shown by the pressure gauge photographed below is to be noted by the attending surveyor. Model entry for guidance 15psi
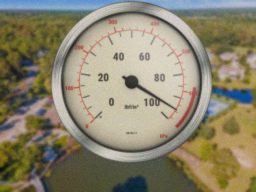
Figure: 95psi
